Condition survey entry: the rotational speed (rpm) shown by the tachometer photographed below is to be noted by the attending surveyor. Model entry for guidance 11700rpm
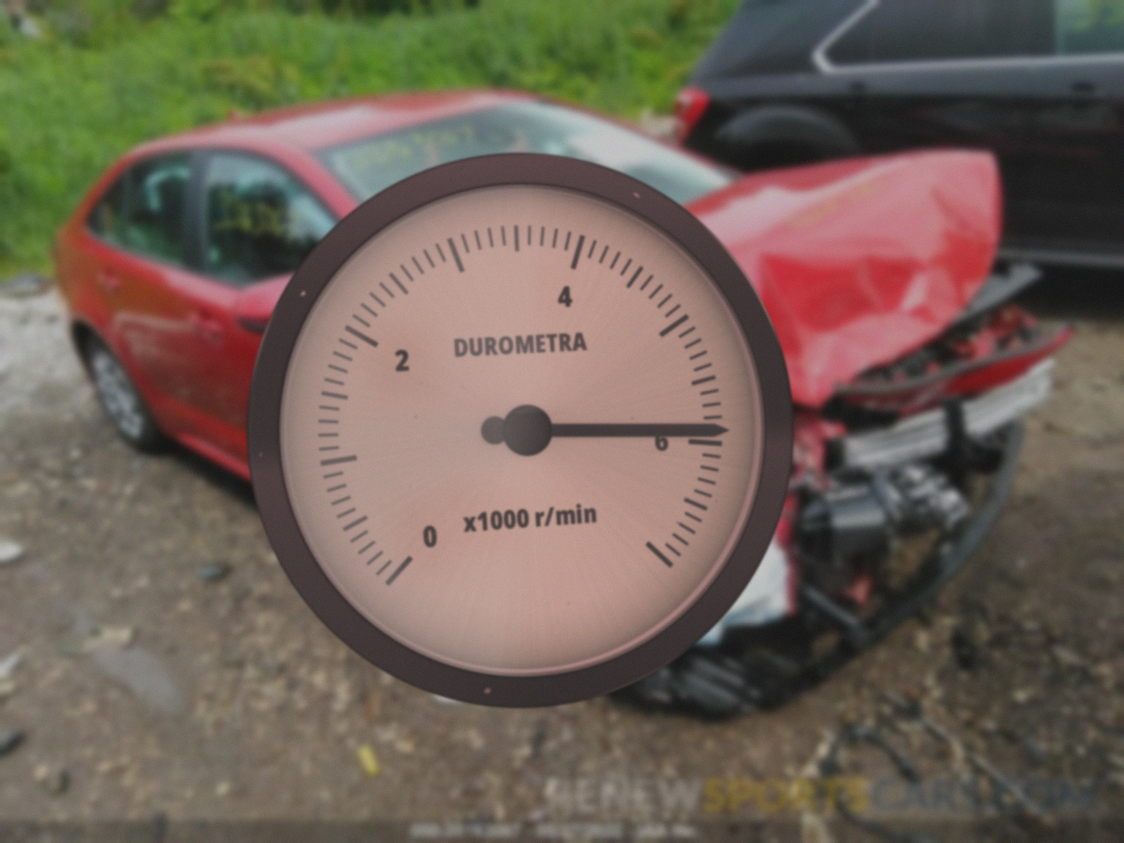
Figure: 5900rpm
